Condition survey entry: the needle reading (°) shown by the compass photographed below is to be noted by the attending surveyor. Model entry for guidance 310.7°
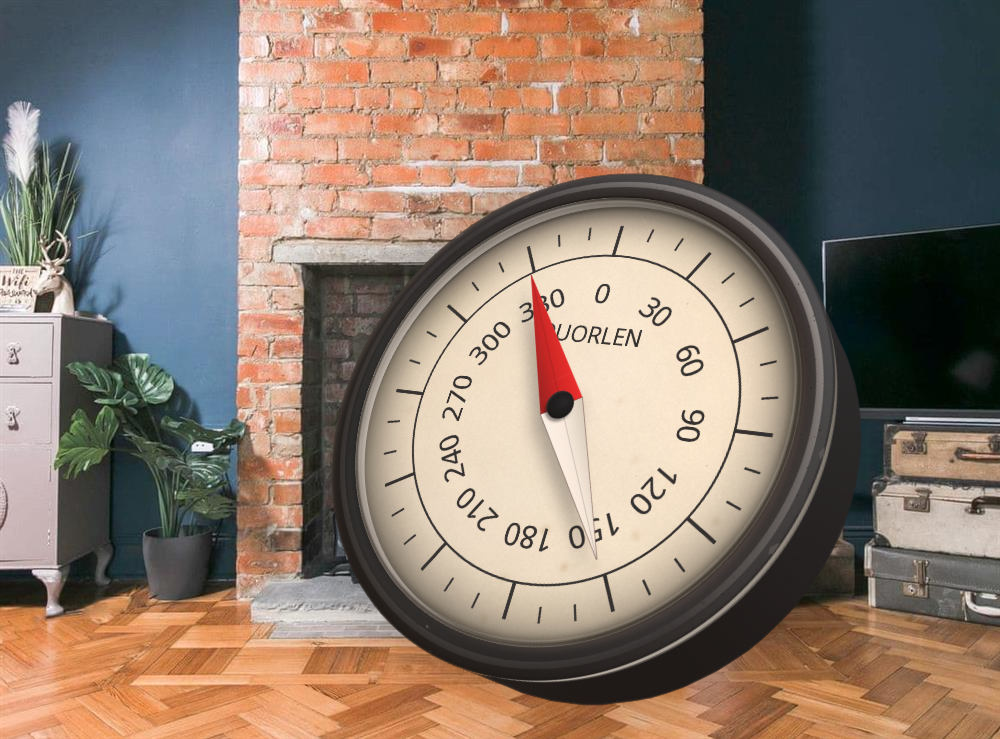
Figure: 330°
